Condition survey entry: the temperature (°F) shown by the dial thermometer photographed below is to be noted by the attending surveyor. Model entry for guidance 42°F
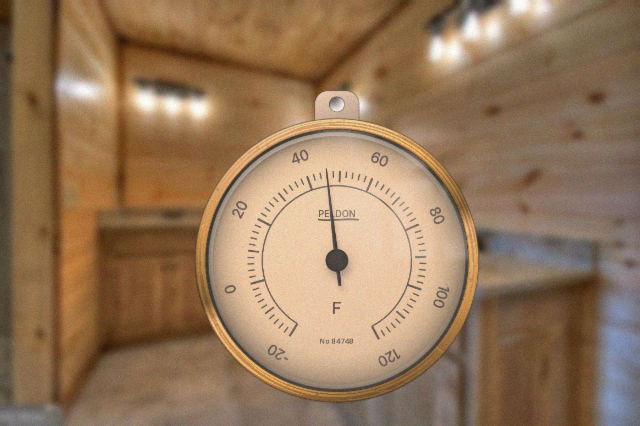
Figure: 46°F
